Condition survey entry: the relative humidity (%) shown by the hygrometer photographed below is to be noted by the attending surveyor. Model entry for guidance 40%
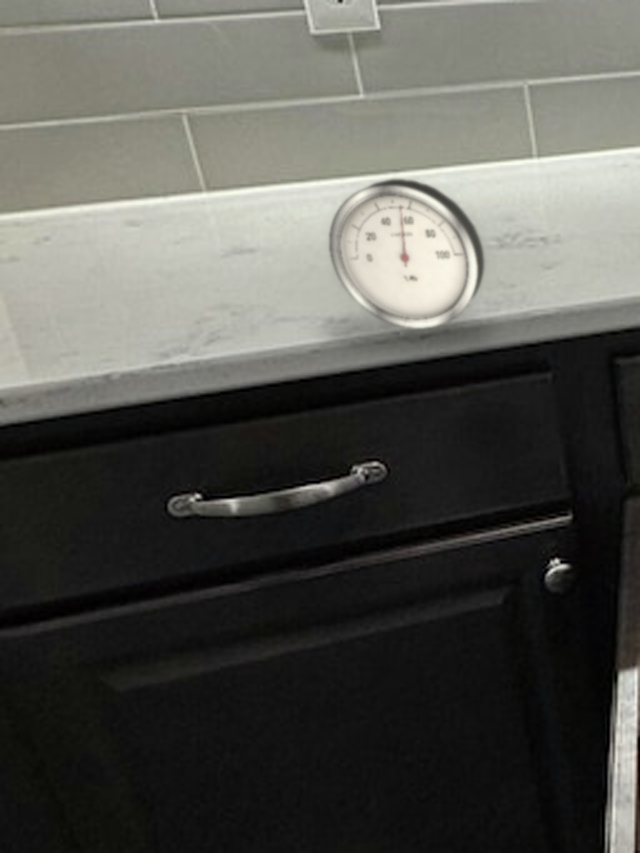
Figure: 55%
